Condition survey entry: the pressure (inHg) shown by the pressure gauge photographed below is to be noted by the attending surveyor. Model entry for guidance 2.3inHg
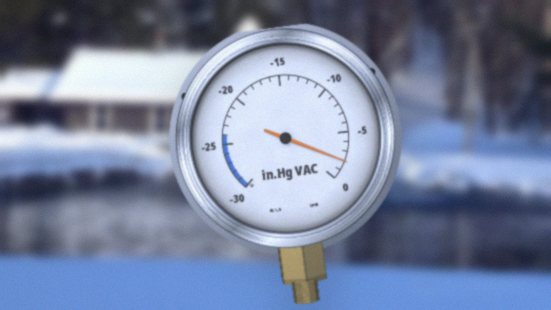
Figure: -2inHg
